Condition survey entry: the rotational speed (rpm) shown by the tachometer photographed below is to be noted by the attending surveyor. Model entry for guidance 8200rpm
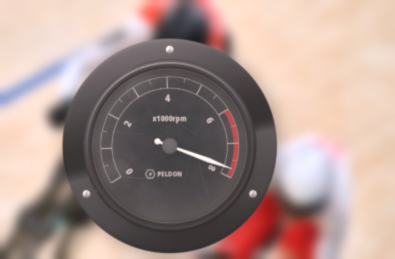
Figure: 7750rpm
